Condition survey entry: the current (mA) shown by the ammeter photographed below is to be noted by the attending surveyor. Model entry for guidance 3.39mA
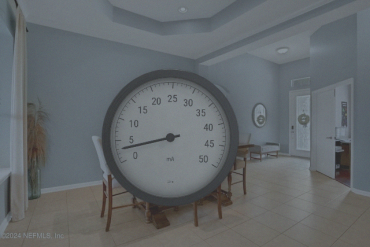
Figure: 3mA
